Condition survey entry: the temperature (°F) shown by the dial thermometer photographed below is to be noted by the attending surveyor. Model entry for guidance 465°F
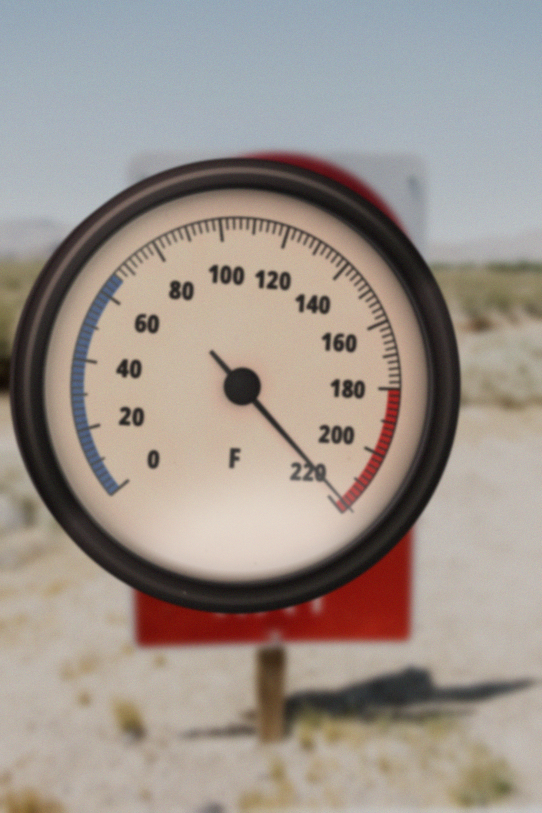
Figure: 218°F
